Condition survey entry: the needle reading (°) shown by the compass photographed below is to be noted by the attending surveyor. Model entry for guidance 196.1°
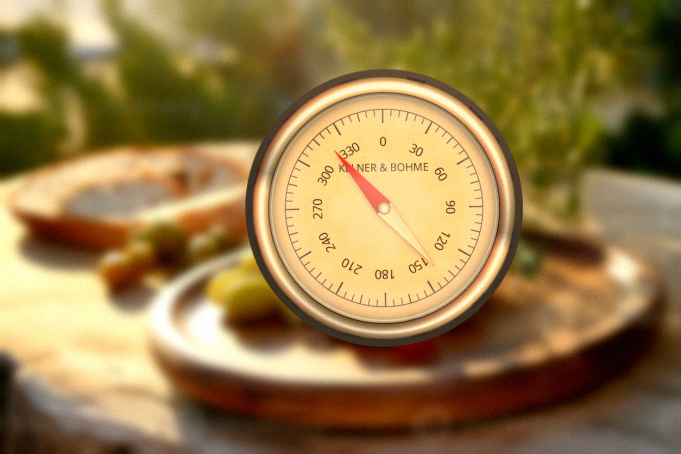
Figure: 320°
